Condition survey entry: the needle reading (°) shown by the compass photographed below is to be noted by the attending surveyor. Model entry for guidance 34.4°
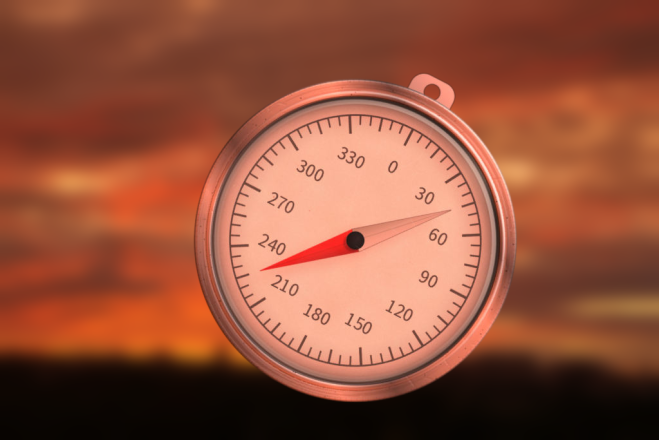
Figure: 225°
